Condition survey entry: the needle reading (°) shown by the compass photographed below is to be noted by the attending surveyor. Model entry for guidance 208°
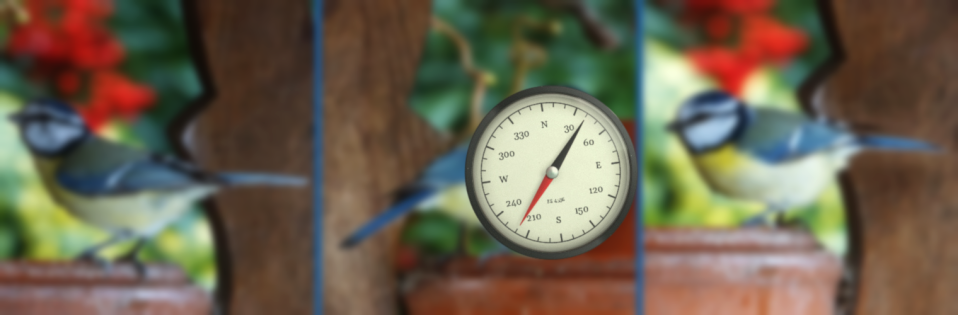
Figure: 220°
